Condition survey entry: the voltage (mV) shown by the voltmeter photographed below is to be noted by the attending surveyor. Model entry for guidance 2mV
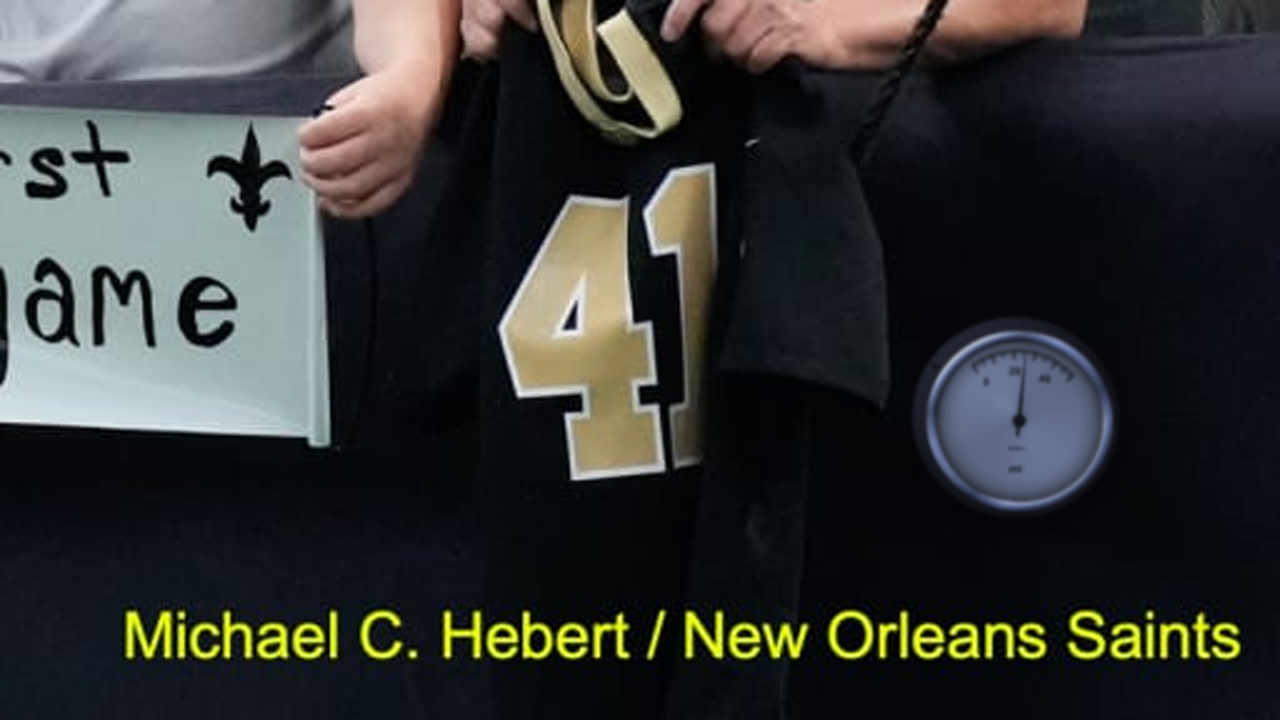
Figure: 25mV
